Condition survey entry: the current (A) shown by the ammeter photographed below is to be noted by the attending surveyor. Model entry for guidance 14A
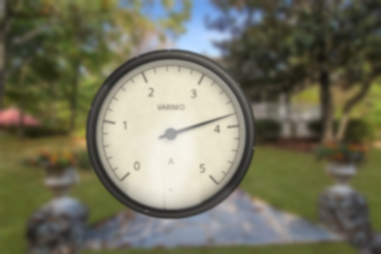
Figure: 3.8A
